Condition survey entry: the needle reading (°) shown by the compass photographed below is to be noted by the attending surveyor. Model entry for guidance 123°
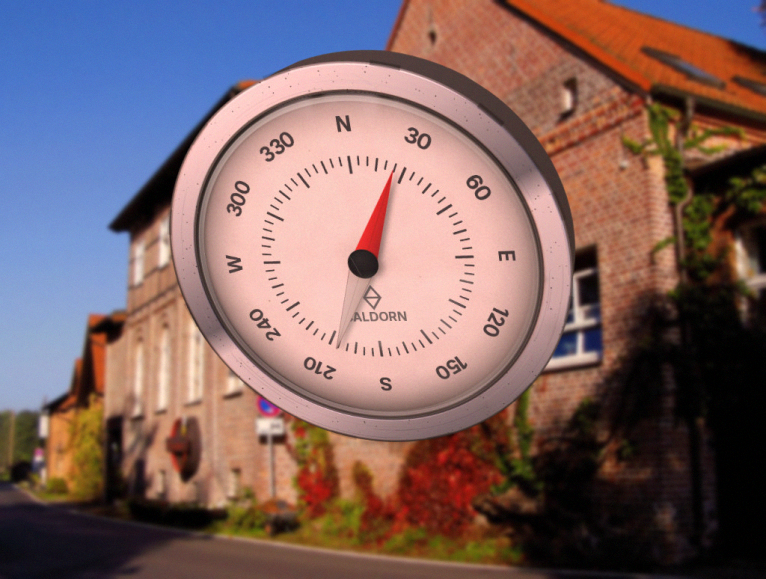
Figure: 25°
